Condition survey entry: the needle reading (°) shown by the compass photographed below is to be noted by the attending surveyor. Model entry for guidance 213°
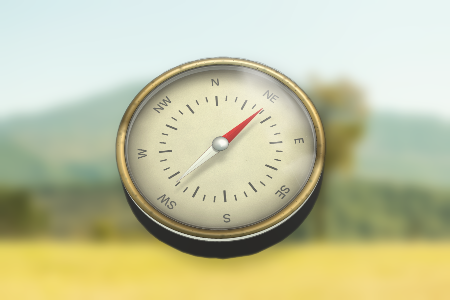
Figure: 50°
